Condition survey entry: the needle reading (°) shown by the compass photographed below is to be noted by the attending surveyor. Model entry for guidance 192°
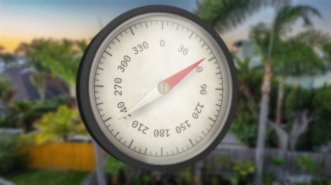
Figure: 55°
